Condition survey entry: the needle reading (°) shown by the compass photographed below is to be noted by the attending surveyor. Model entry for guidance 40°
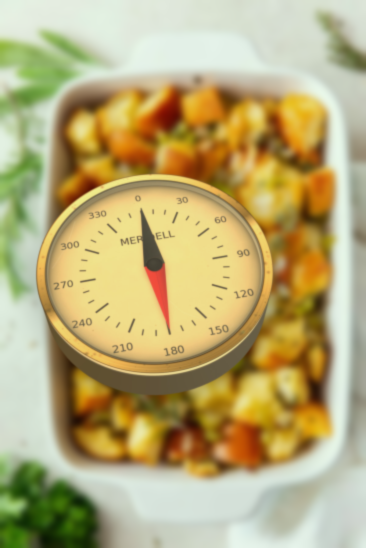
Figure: 180°
